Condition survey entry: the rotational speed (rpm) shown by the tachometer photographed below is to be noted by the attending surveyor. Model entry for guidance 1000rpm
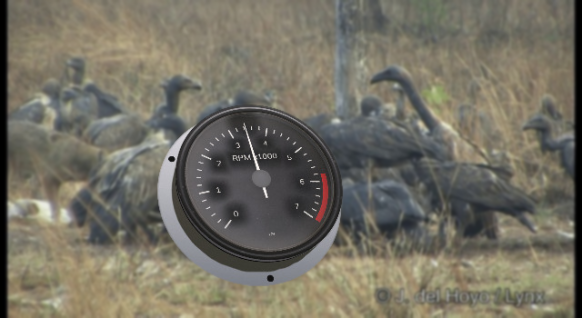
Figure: 3400rpm
